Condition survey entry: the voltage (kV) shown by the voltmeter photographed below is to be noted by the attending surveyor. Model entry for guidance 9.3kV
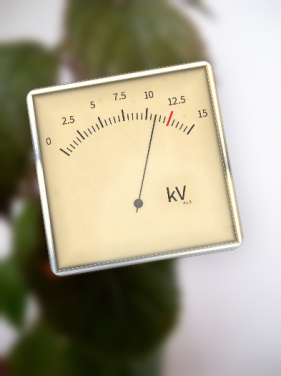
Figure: 11kV
